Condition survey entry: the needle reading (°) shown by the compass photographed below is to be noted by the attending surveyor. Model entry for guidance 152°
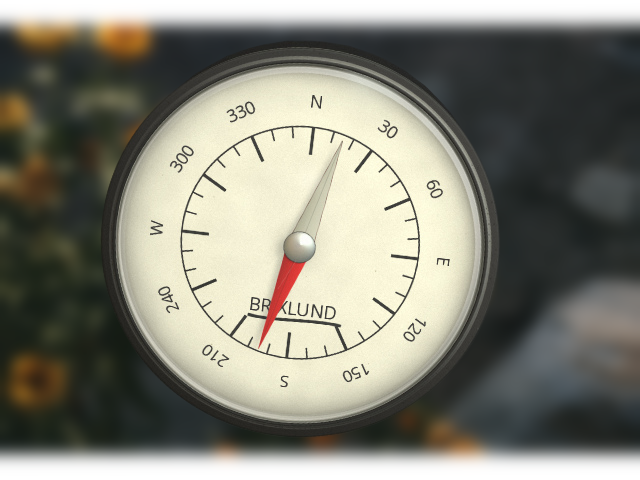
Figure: 195°
